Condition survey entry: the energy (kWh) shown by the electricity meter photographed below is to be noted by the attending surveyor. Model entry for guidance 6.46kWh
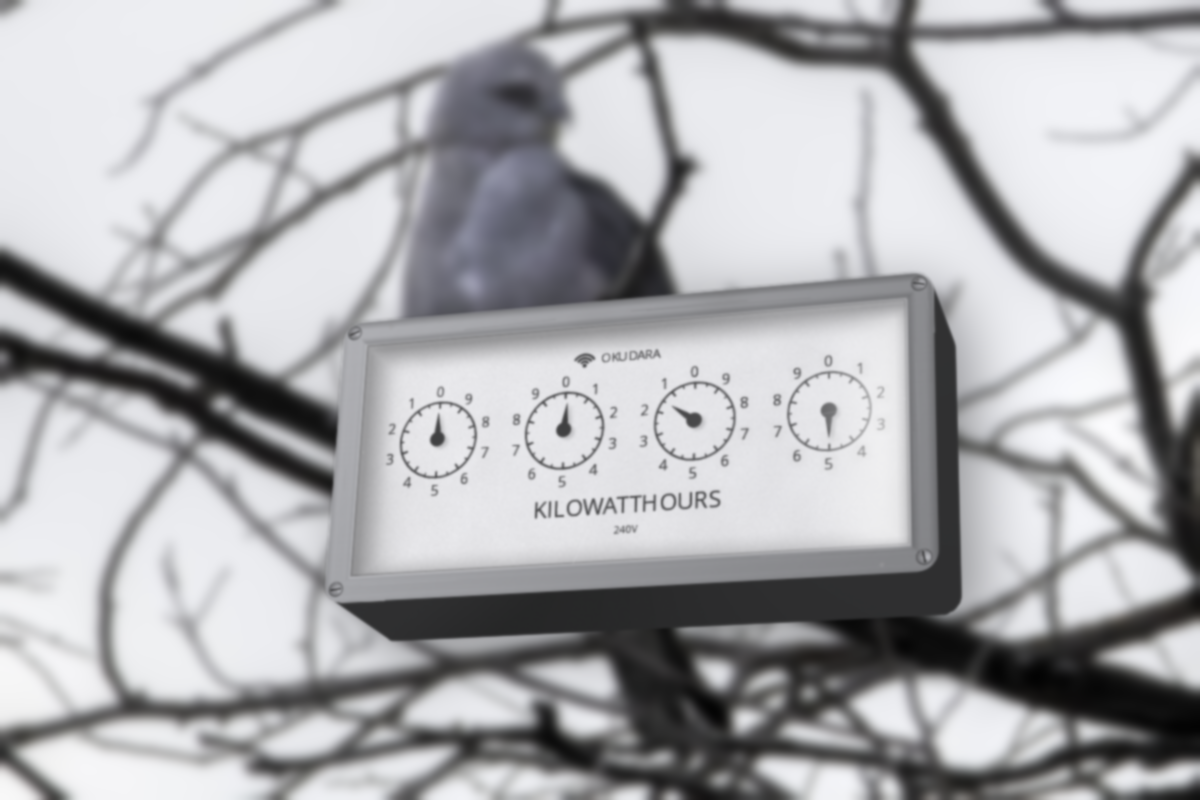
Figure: 15kWh
